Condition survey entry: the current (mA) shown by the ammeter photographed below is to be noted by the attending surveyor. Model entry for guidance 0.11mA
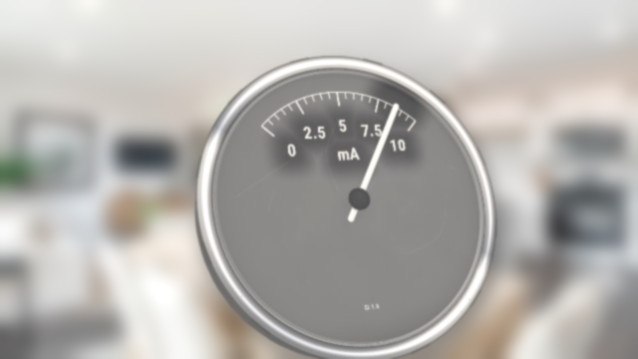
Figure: 8.5mA
